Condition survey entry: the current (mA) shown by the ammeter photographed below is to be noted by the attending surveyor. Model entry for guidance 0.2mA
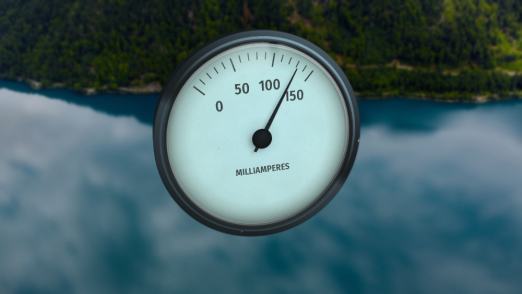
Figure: 130mA
